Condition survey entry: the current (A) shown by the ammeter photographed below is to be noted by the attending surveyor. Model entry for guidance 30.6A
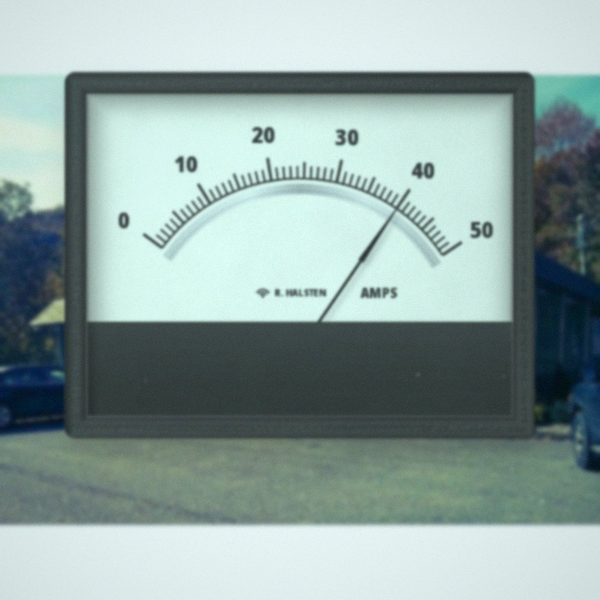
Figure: 40A
